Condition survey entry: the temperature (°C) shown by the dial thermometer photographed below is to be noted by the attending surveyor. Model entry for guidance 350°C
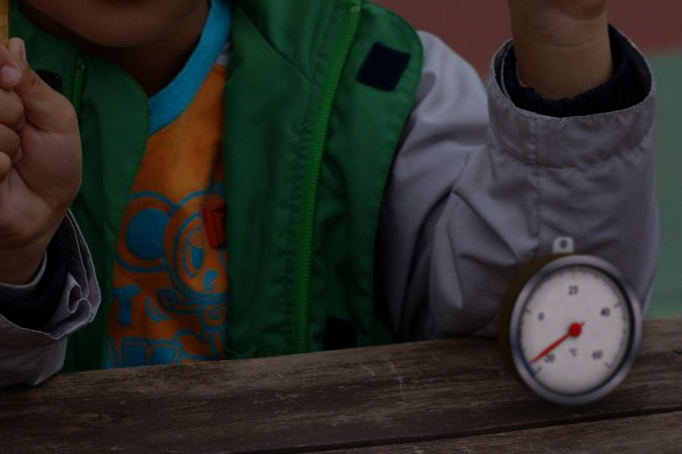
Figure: -16°C
